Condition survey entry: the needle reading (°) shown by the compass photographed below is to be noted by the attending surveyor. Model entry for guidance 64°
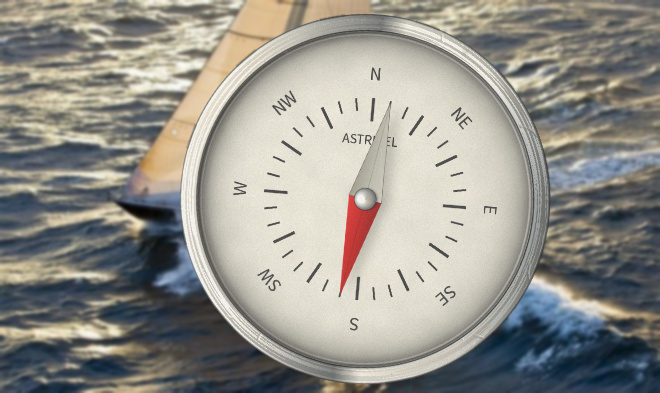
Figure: 190°
